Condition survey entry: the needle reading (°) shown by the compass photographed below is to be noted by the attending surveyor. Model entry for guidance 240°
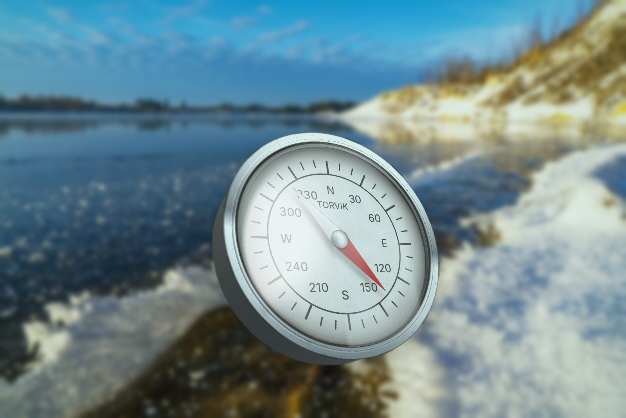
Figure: 140°
